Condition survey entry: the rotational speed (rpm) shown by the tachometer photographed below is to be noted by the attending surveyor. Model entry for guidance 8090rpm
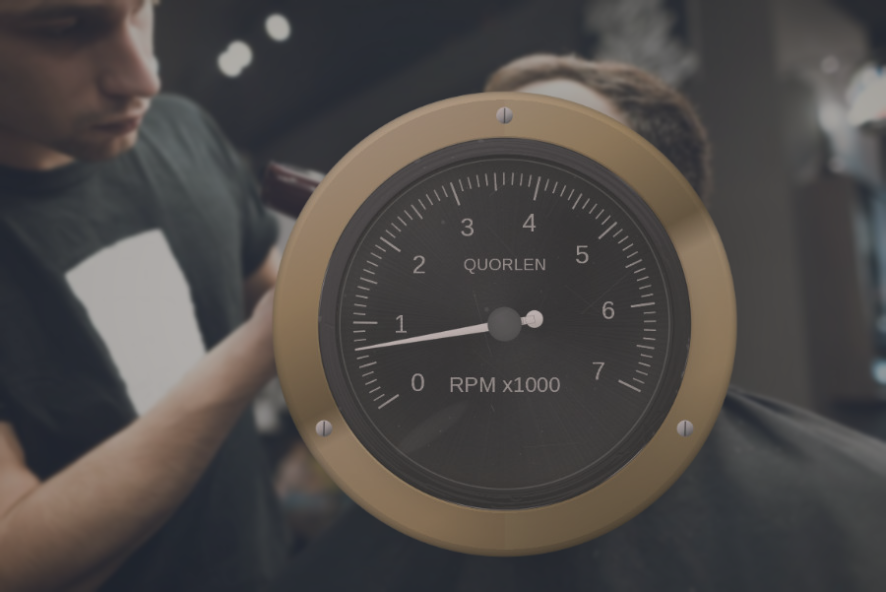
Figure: 700rpm
